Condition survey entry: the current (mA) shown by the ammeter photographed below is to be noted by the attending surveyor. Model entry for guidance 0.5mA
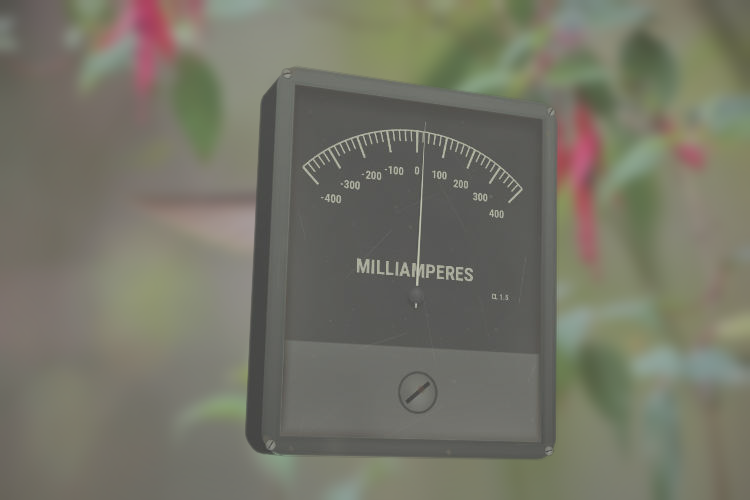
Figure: 20mA
